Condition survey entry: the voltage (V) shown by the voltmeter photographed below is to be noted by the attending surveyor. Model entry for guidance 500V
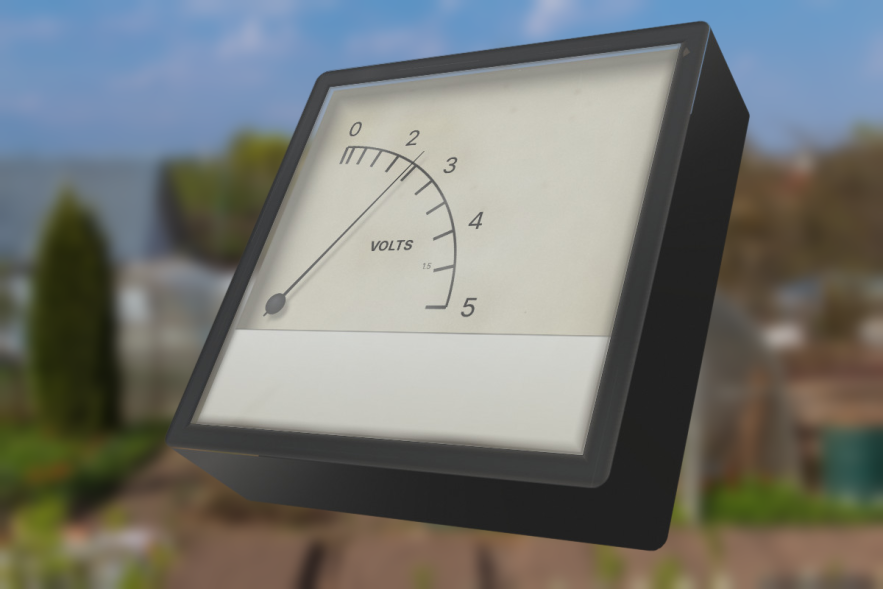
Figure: 2.5V
